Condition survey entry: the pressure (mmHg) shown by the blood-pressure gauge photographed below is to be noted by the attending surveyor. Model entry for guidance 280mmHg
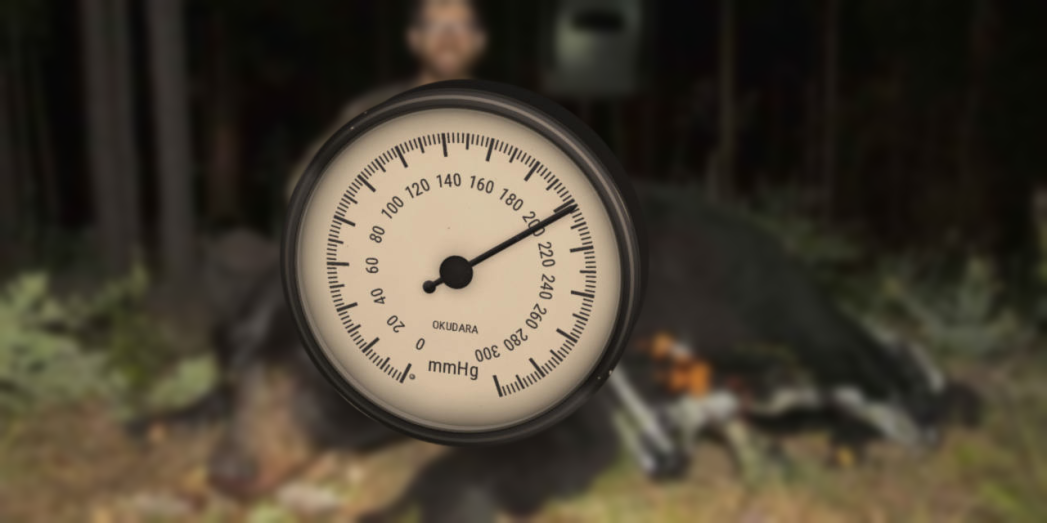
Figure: 202mmHg
